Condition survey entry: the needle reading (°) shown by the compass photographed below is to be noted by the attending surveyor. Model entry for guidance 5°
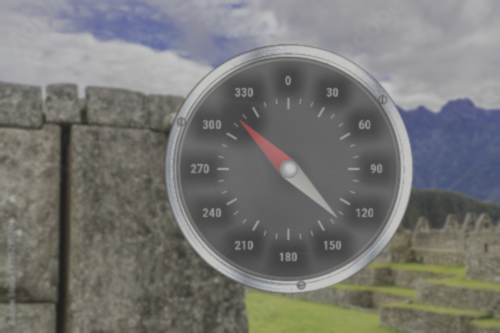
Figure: 315°
